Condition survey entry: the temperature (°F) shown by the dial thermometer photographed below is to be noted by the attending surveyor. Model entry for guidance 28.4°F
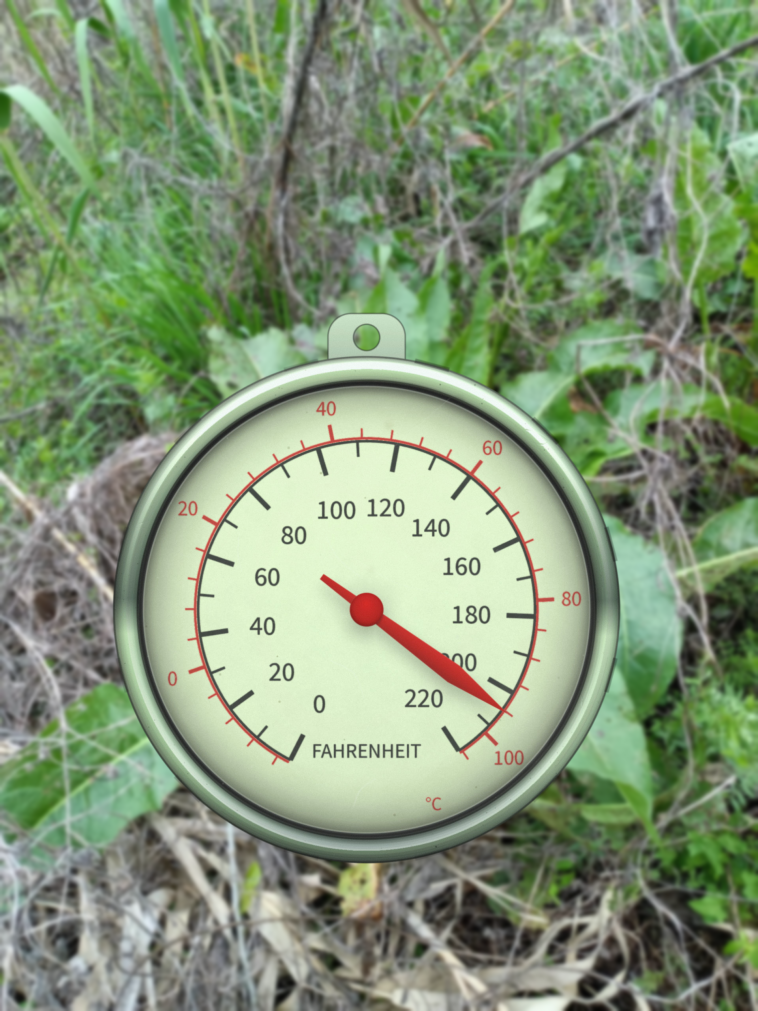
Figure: 205°F
